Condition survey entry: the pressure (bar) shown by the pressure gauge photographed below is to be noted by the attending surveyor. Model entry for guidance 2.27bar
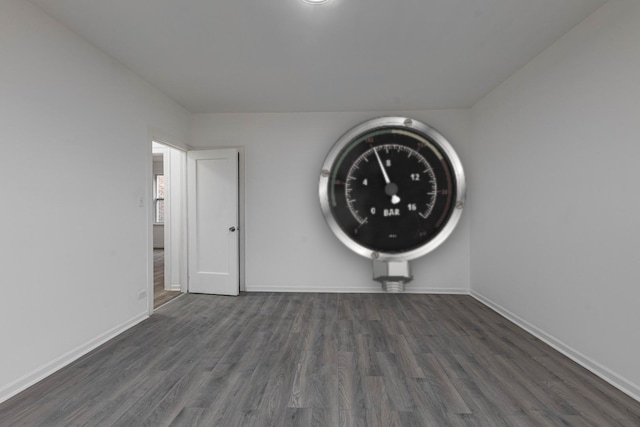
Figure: 7bar
